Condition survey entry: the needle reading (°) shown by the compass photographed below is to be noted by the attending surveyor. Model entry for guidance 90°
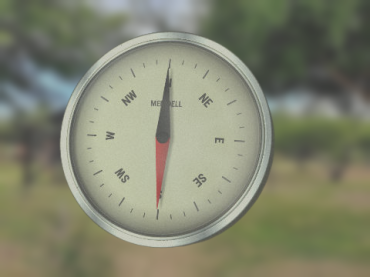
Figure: 180°
